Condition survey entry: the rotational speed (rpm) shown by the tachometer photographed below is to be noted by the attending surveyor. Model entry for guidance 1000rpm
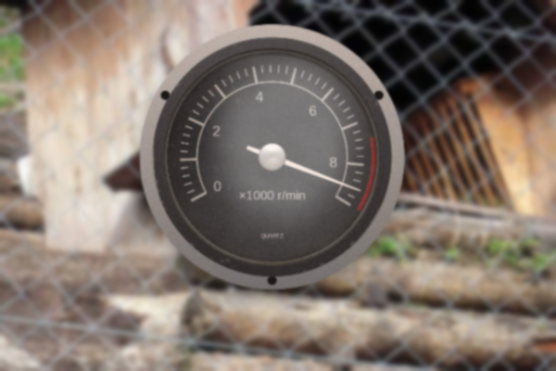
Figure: 8600rpm
